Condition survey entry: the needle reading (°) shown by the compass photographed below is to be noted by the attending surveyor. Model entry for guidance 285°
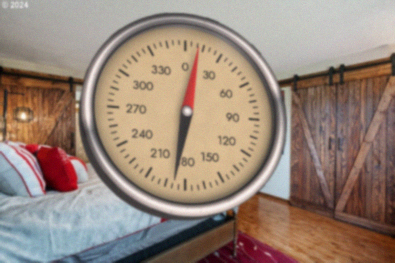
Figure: 10°
